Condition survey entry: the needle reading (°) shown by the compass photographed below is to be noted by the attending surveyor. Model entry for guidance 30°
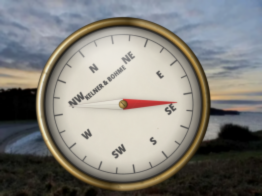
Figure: 127.5°
